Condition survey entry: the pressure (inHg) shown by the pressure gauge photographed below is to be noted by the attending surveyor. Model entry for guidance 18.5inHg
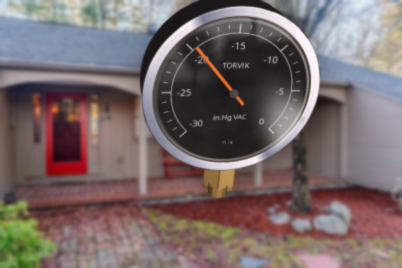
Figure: -19.5inHg
